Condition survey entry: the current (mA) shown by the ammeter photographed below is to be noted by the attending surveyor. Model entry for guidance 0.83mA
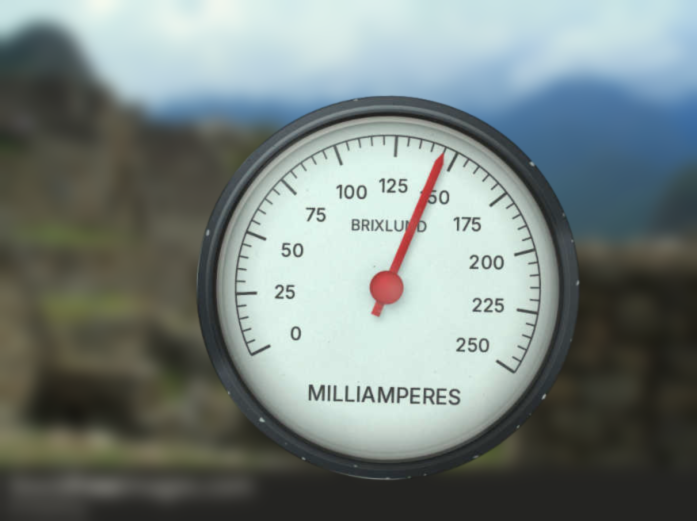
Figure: 145mA
